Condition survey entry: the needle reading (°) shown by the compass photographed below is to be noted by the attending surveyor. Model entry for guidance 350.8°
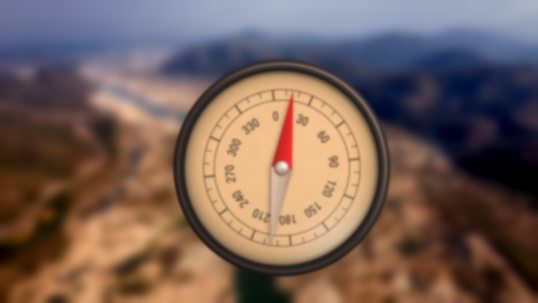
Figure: 15°
